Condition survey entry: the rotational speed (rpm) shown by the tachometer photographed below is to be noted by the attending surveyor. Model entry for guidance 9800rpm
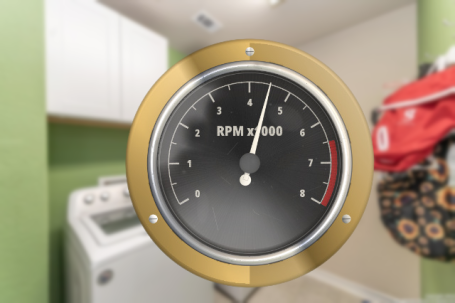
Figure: 4500rpm
